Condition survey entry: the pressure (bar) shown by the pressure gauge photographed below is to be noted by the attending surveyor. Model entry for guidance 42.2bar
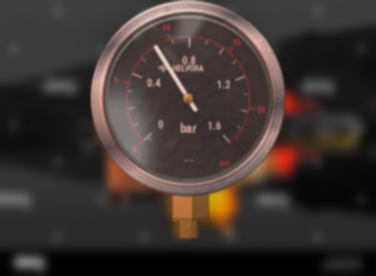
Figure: 0.6bar
